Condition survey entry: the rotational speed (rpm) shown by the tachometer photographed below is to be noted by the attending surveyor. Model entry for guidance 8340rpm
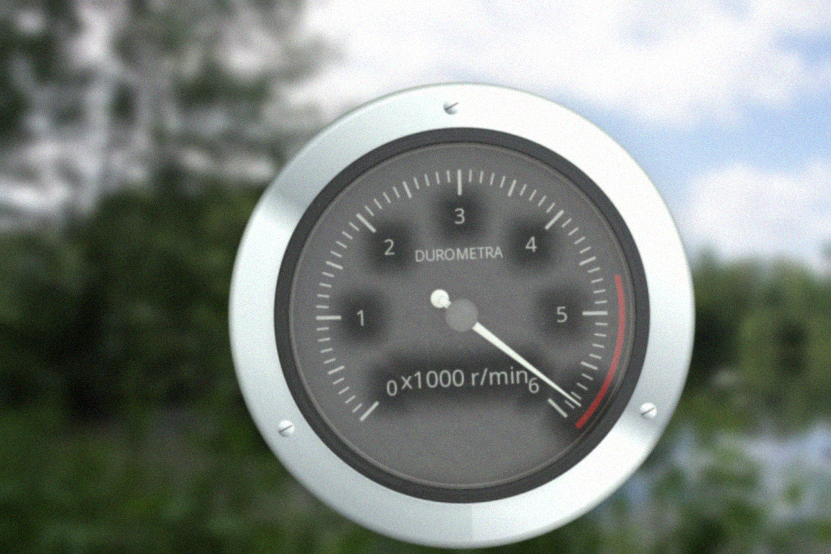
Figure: 5850rpm
